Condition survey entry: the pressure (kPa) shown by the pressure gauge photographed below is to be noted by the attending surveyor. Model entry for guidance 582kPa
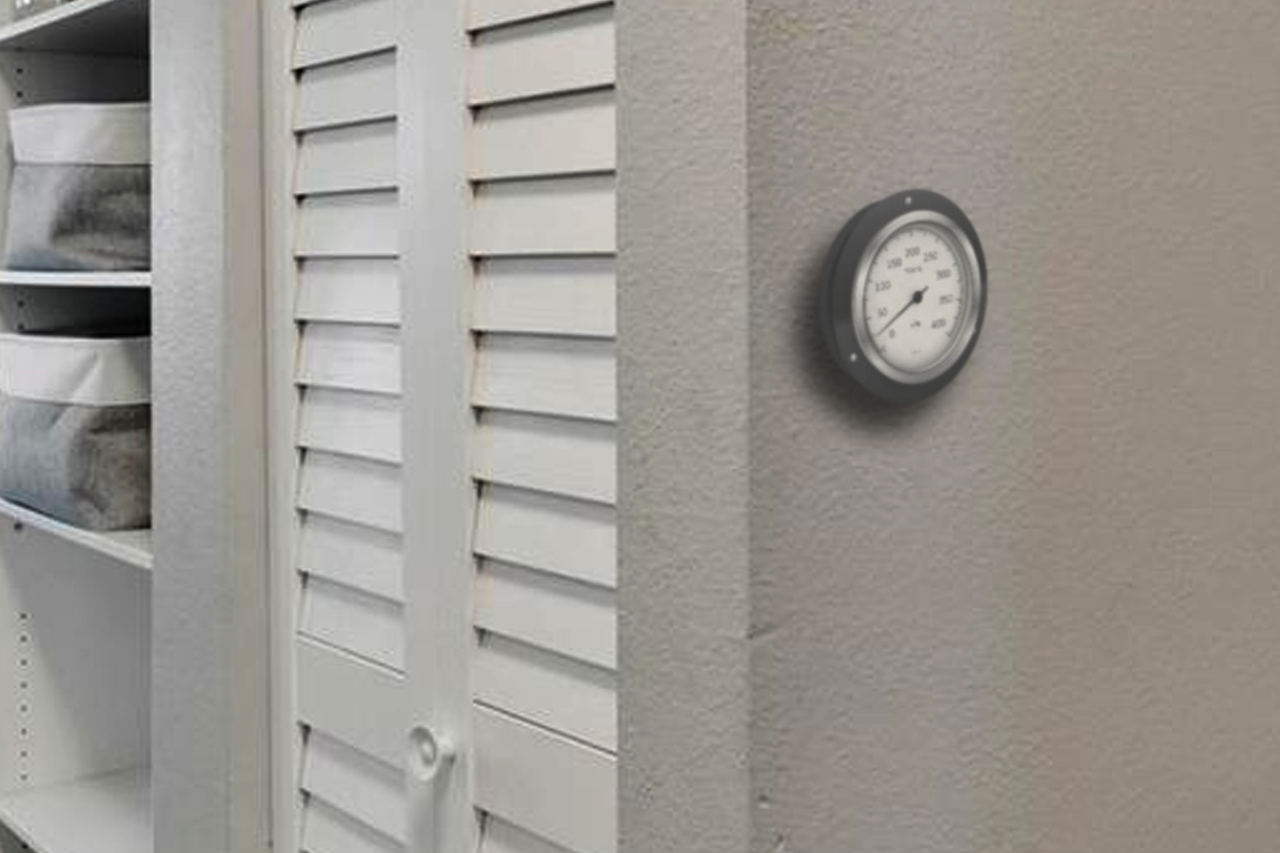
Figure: 25kPa
